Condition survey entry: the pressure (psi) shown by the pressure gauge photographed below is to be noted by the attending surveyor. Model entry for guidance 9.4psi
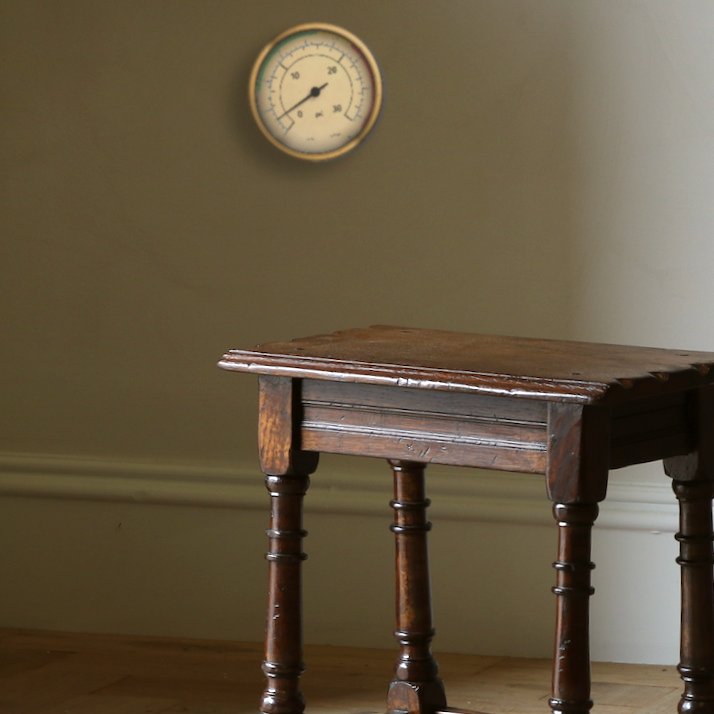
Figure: 2psi
